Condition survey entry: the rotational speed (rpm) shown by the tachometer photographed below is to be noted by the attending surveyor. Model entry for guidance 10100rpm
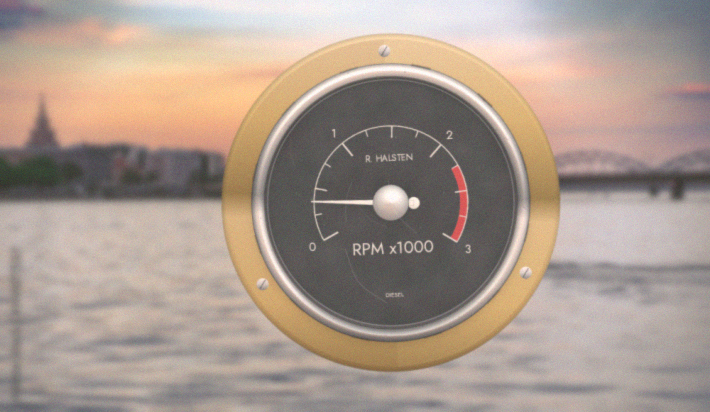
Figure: 375rpm
